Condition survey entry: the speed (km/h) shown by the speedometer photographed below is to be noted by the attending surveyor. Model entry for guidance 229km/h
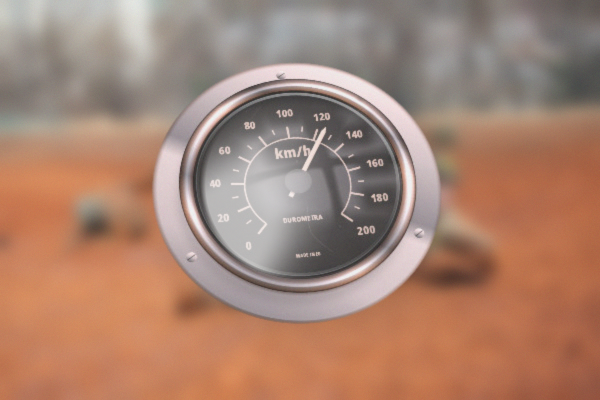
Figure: 125km/h
